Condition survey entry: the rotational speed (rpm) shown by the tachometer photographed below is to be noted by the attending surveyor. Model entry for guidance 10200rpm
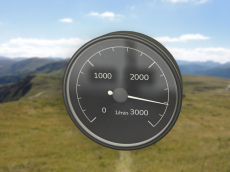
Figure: 2600rpm
